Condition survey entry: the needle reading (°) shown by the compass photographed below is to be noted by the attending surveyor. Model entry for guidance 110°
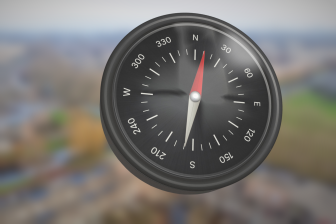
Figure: 10°
